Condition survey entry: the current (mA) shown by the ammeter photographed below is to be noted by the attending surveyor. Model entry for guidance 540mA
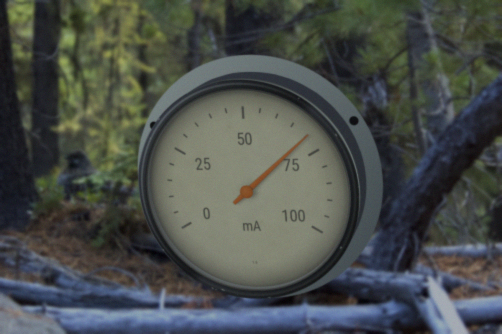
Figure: 70mA
